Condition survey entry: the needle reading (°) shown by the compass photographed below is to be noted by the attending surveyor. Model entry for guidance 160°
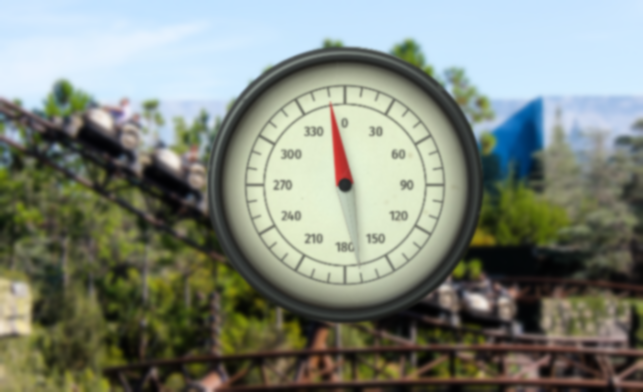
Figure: 350°
